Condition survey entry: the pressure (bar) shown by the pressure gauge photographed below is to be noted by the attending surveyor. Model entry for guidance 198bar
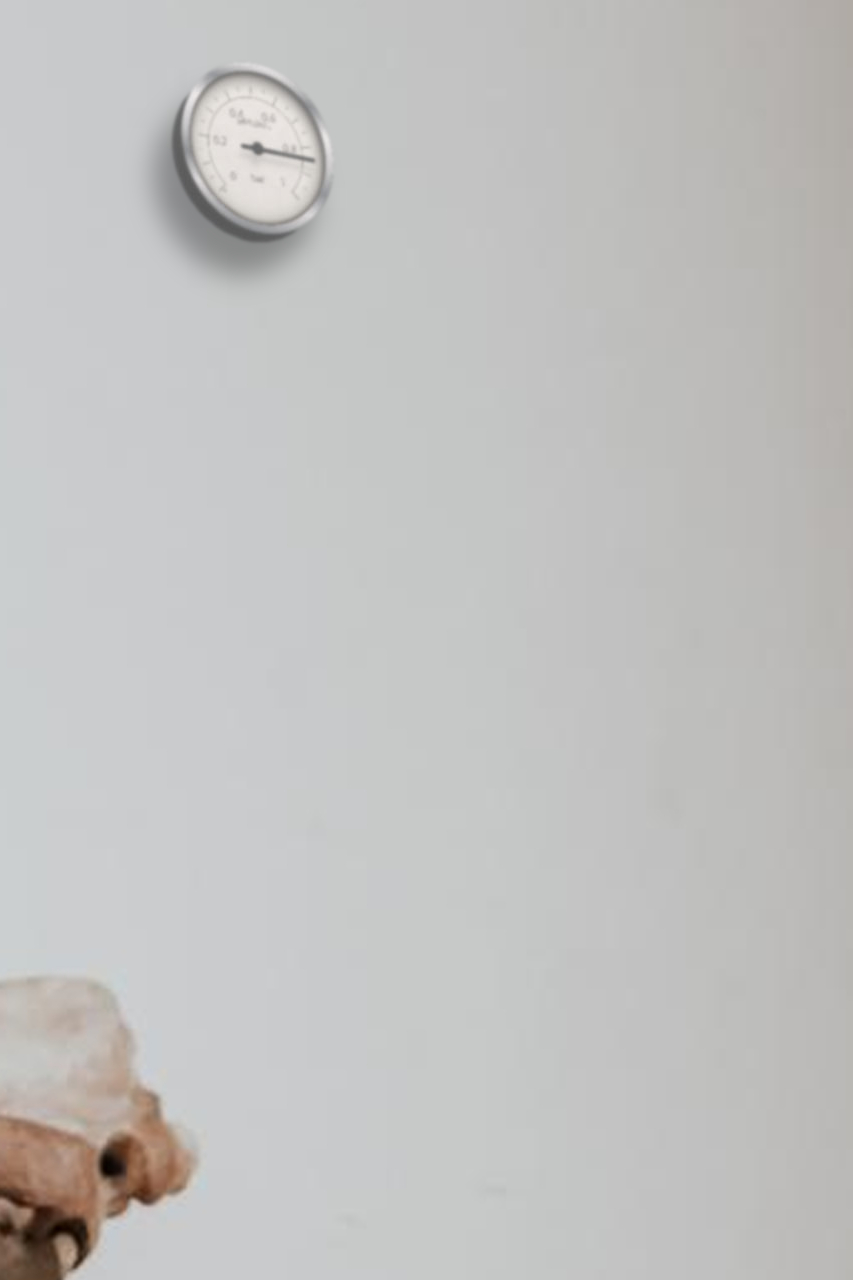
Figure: 0.85bar
